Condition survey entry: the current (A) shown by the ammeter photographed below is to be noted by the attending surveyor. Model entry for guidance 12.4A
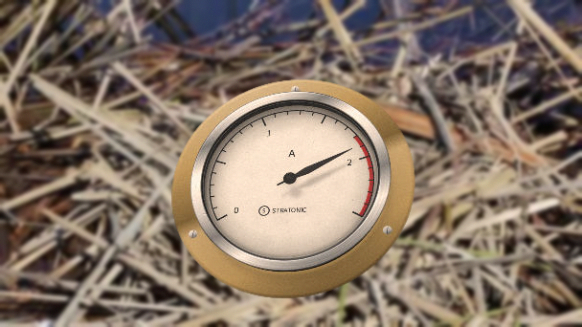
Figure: 1.9A
